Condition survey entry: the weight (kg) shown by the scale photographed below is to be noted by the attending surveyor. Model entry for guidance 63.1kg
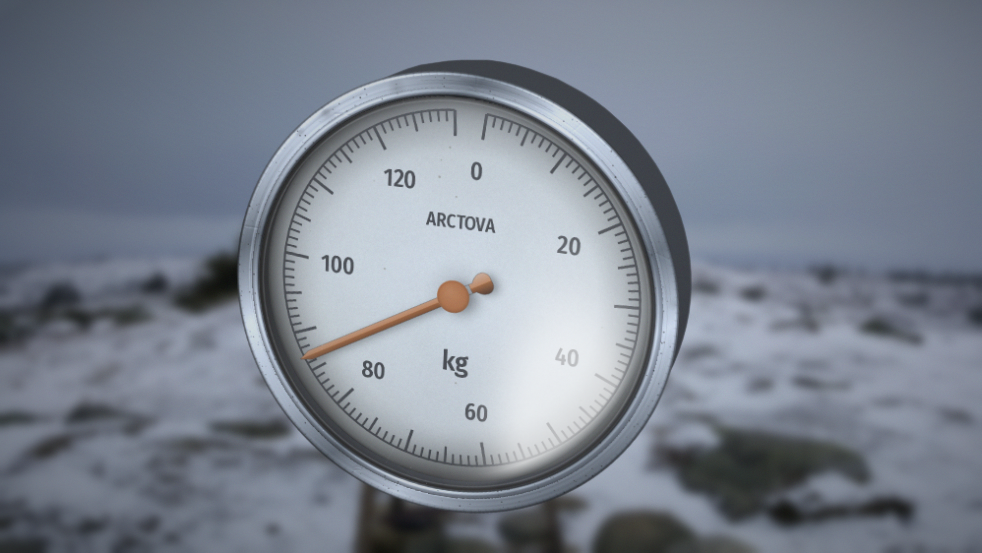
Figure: 87kg
